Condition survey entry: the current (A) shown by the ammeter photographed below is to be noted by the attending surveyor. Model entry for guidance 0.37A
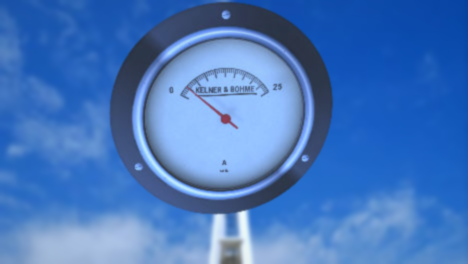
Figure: 2.5A
